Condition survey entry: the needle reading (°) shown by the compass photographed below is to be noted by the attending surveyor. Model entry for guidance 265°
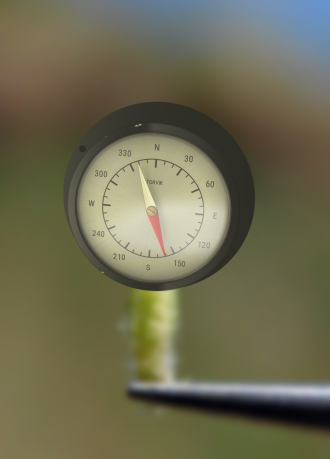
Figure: 160°
